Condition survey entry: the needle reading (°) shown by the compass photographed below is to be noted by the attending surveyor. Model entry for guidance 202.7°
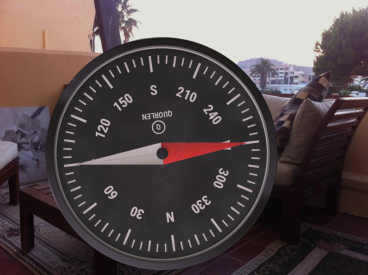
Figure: 270°
